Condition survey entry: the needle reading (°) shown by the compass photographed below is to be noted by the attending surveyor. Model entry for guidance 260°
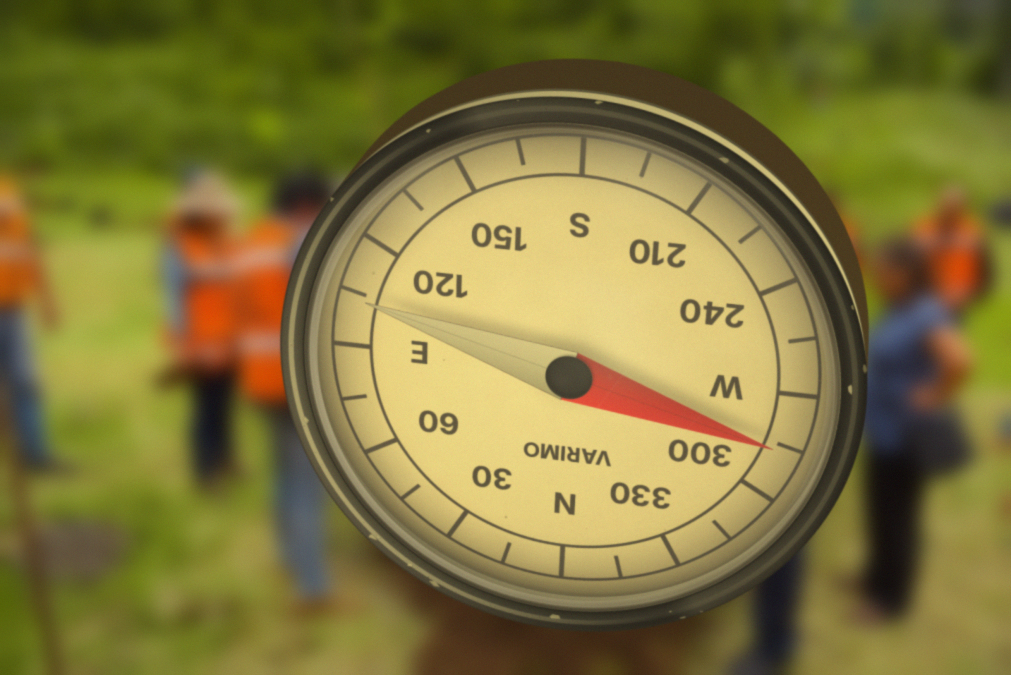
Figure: 285°
